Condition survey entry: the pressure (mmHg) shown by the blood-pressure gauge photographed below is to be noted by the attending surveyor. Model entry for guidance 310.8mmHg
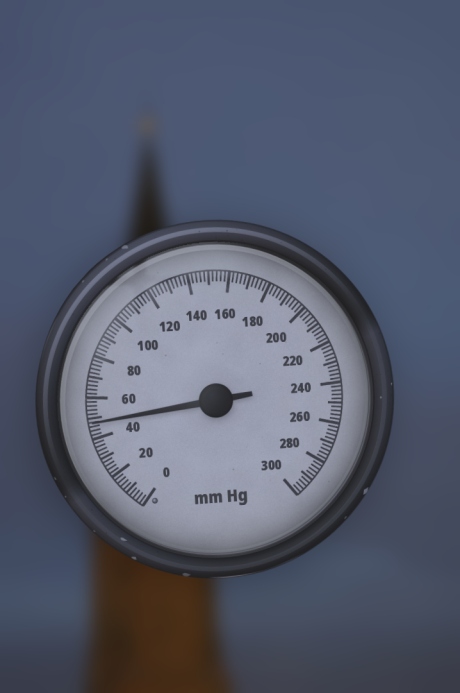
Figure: 48mmHg
